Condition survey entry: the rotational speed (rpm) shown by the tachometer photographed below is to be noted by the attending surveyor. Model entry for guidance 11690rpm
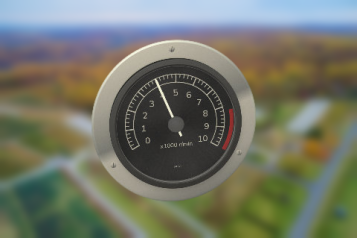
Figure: 4000rpm
